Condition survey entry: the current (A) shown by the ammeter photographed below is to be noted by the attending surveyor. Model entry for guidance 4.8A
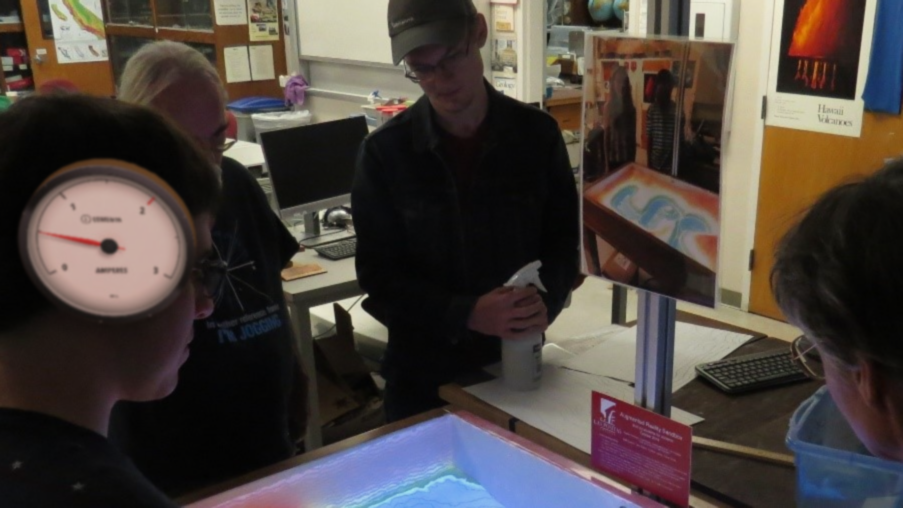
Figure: 0.5A
